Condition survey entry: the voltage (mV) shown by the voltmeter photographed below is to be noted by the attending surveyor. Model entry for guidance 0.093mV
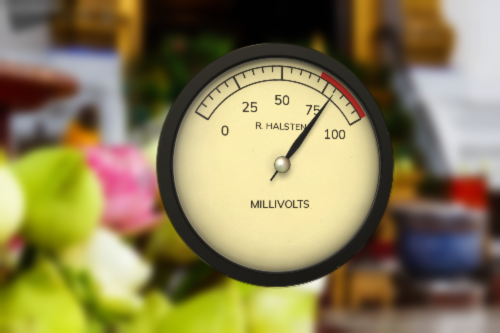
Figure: 80mV
